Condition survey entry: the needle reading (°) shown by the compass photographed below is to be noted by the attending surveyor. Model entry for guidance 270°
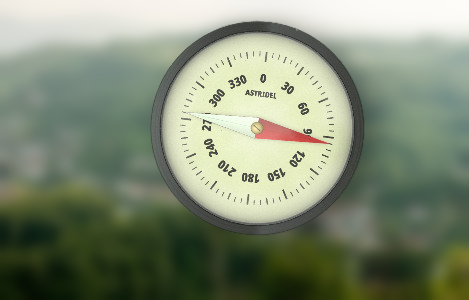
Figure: 95°
